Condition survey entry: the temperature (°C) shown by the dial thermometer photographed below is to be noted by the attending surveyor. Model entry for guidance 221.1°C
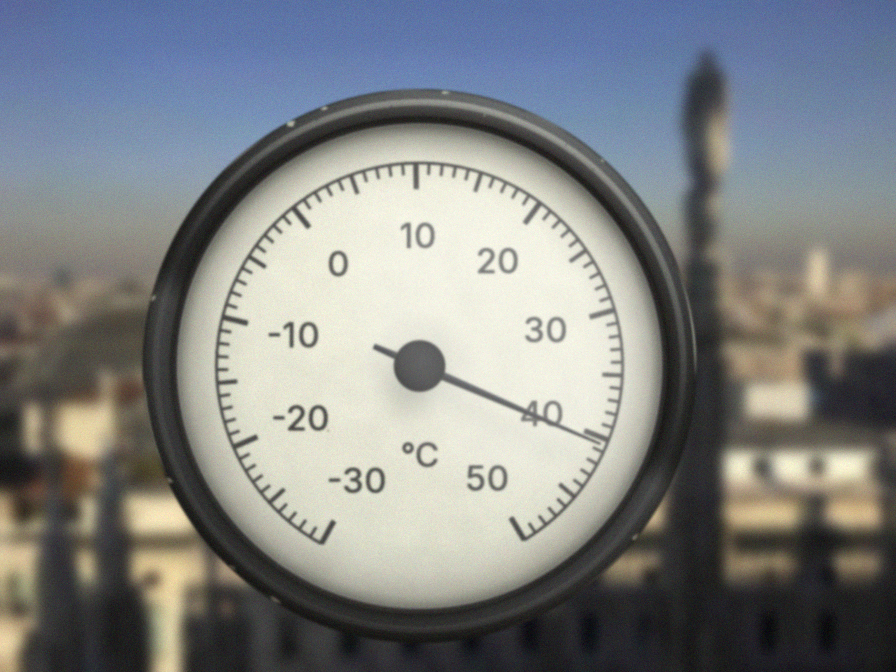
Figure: 40.5°C
